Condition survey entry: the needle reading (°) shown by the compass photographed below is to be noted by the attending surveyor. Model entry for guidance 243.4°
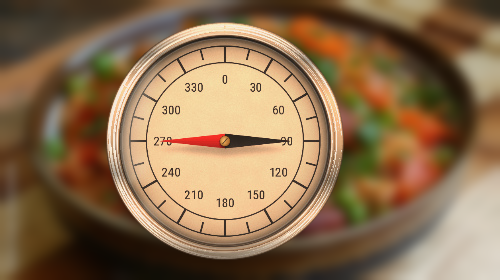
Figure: 270°
